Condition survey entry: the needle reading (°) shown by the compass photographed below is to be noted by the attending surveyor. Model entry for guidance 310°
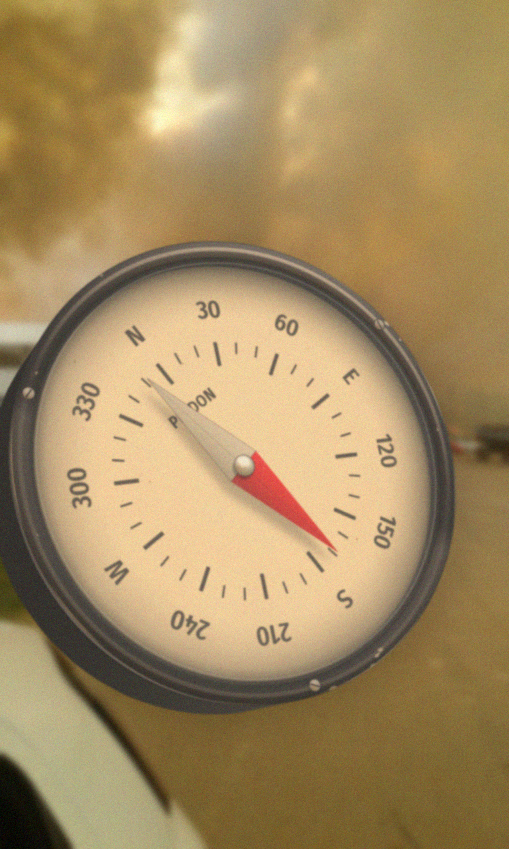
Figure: 170°
